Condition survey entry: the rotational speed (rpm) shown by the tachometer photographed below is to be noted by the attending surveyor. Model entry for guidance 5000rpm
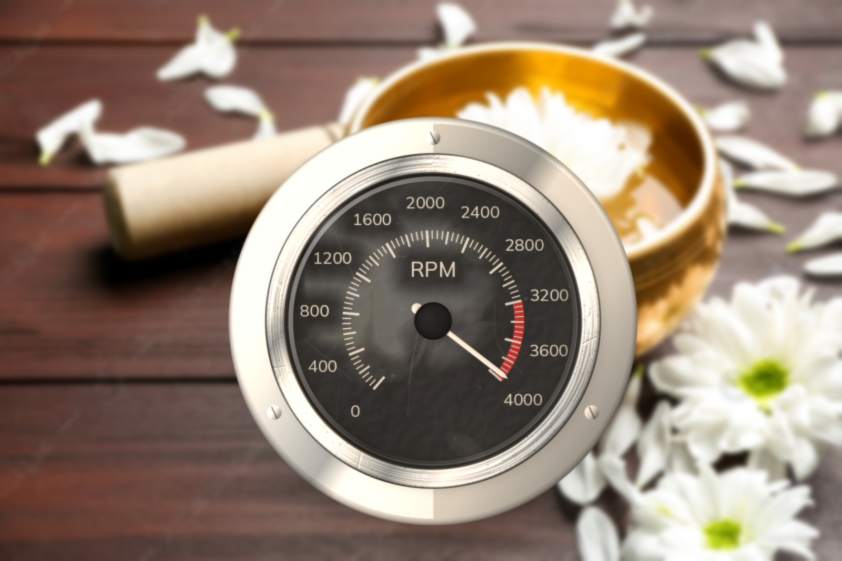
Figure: 3950rpm
